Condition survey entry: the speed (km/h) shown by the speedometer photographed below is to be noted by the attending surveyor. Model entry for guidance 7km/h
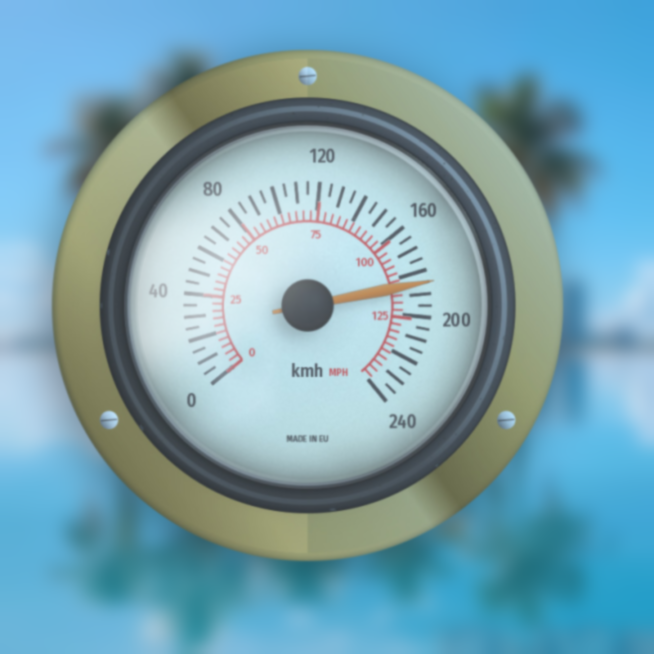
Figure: 185km/h
